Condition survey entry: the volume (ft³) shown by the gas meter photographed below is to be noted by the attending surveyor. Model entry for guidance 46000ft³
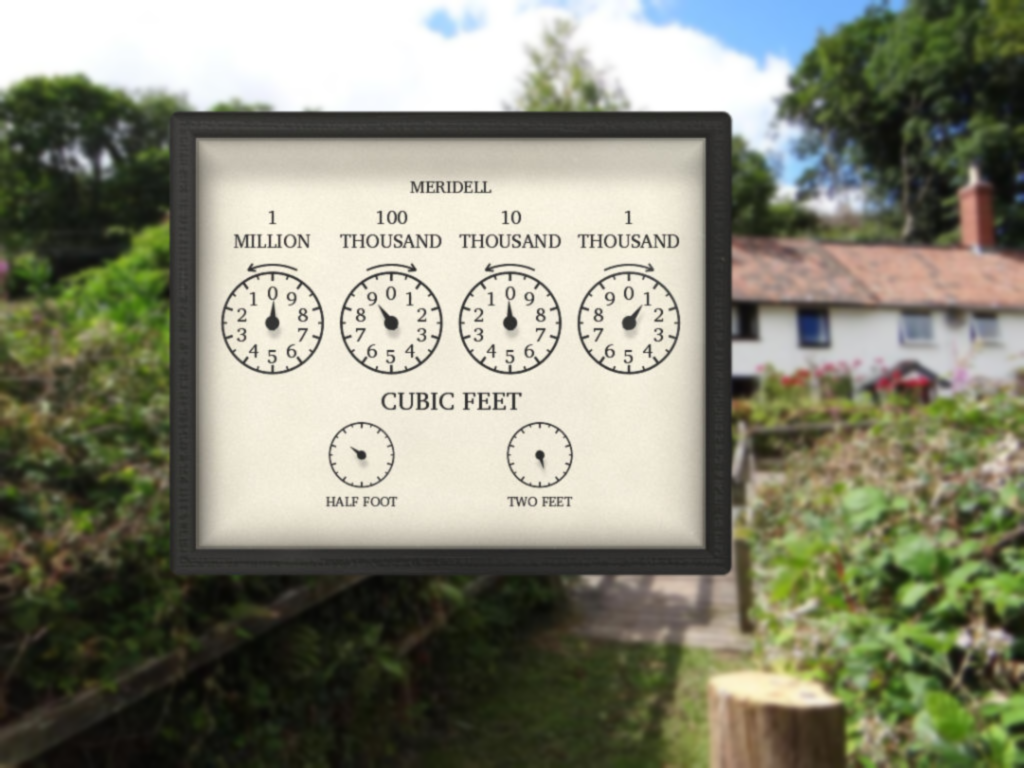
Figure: 990100ft³
